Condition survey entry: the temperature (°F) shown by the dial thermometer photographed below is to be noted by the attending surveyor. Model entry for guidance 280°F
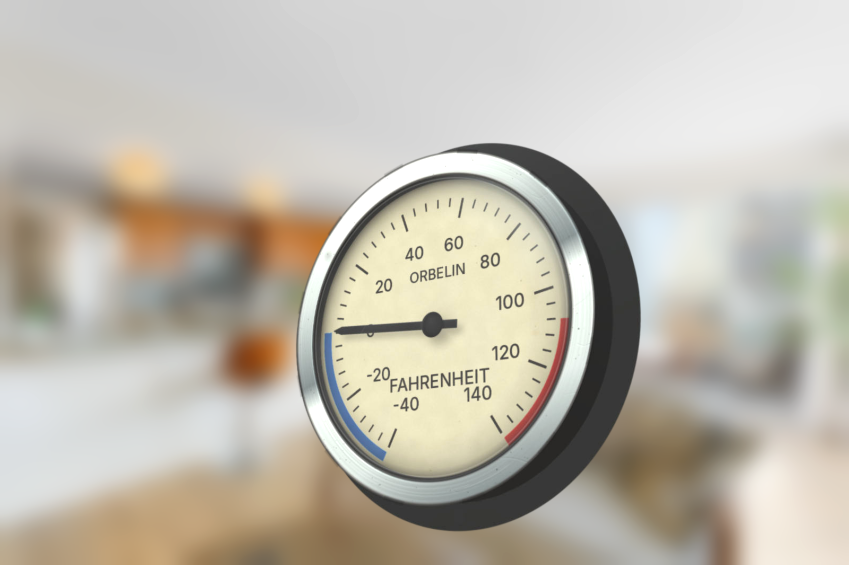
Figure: 0°F
